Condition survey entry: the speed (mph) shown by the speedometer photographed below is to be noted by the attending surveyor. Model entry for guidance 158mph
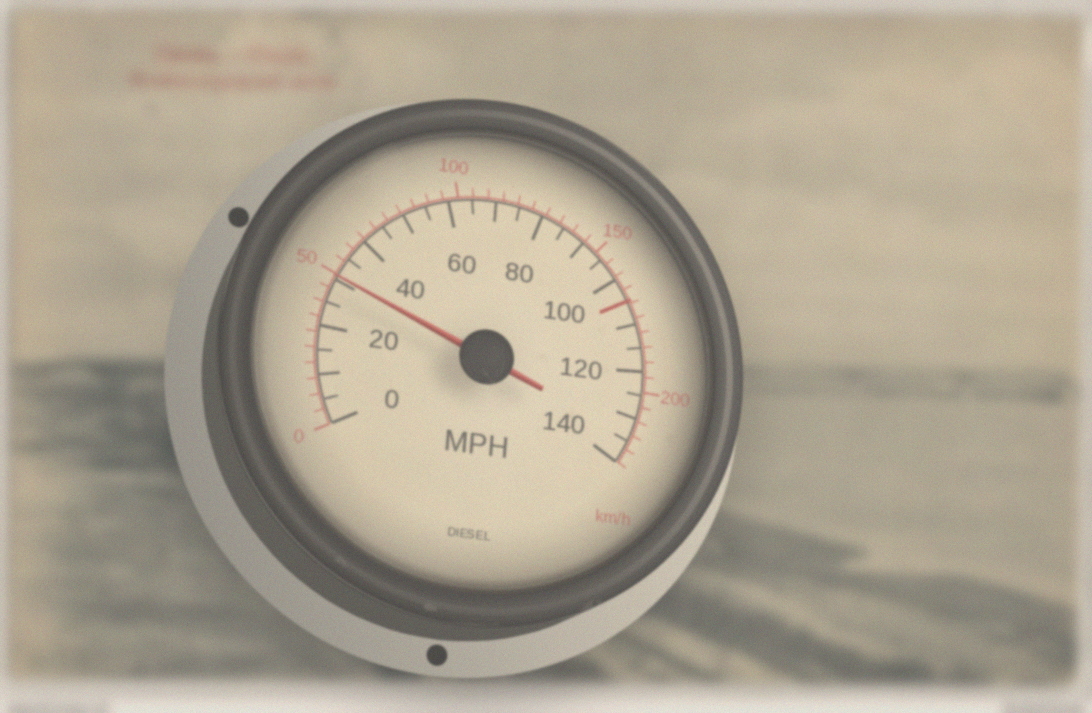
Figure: 30mph
